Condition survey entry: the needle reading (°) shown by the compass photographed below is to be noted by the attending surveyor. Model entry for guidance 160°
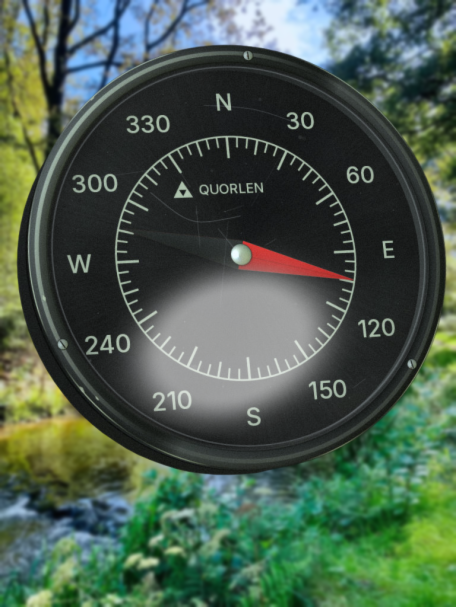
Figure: 105°
